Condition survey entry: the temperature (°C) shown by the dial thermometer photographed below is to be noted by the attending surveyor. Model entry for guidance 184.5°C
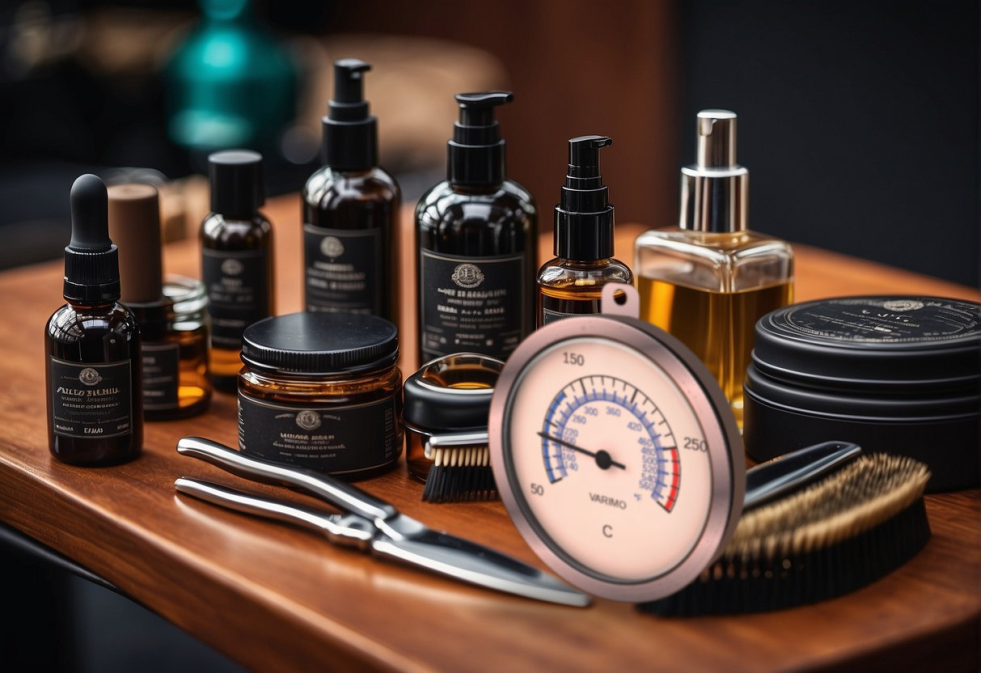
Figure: 90°C
